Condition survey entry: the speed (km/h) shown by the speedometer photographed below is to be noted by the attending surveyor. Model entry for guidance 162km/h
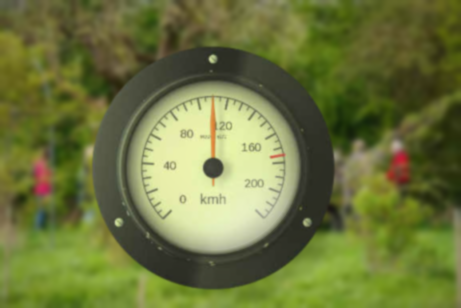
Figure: 110km/h
